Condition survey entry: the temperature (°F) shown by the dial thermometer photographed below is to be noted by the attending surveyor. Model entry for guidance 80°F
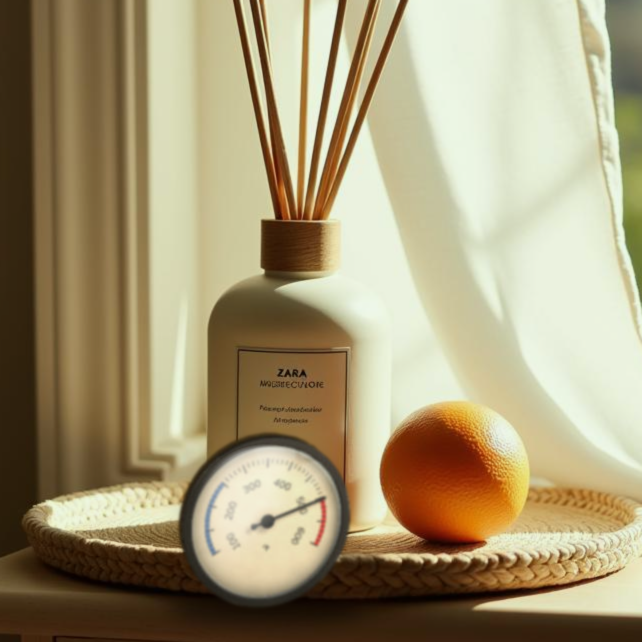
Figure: 500°F
